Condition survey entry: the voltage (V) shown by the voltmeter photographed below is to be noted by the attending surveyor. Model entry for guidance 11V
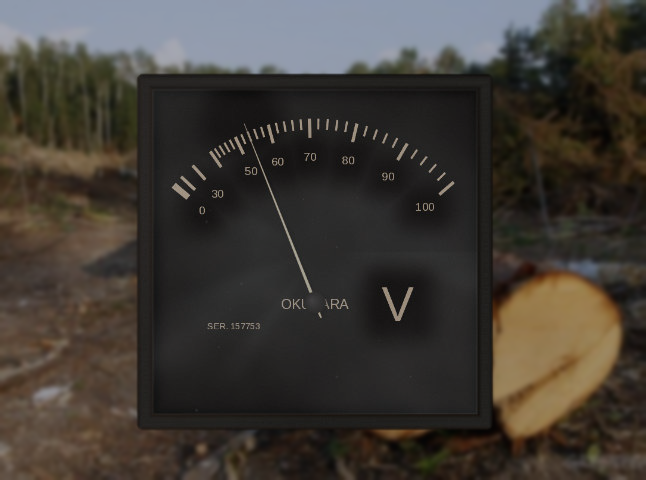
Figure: 54V
